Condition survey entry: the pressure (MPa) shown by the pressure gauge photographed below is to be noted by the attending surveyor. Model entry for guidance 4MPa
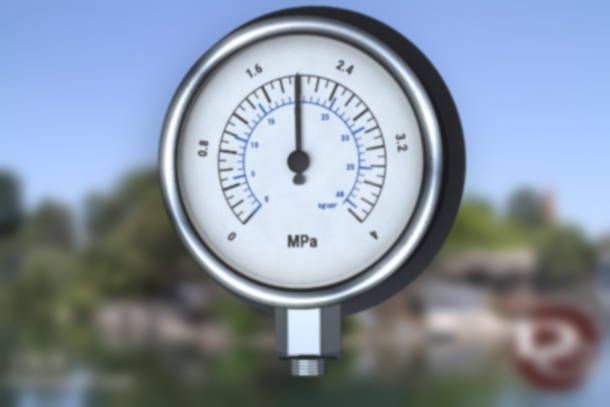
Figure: 2MPa
